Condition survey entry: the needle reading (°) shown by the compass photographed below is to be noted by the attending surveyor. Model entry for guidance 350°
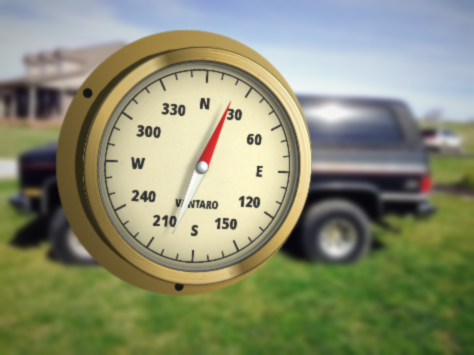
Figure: 20°
